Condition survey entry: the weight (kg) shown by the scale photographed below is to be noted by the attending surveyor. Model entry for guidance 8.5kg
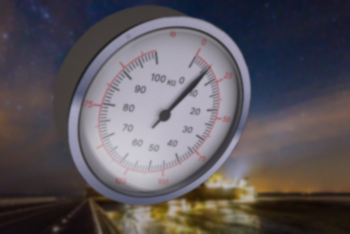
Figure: 5kg
